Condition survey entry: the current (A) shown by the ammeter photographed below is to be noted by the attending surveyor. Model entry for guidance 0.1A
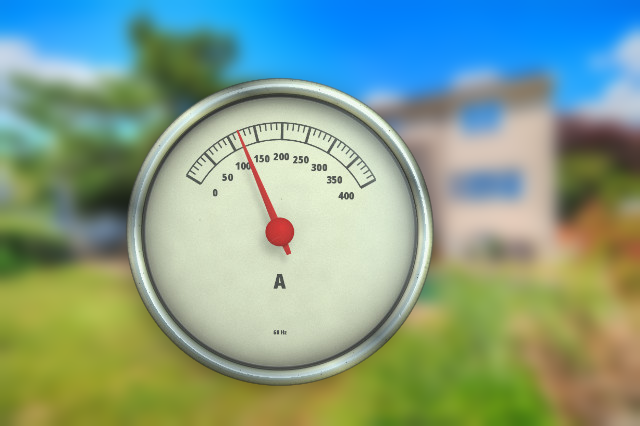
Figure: 120A
